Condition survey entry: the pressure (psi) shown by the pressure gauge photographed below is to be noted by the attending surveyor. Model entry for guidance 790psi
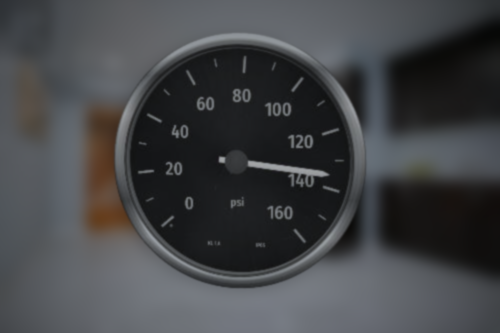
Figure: 135psi
